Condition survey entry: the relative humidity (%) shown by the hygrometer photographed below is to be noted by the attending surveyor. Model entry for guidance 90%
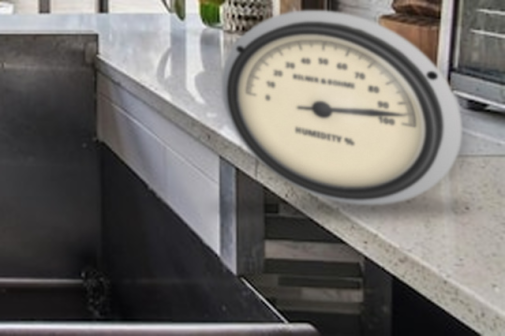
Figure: 95%
